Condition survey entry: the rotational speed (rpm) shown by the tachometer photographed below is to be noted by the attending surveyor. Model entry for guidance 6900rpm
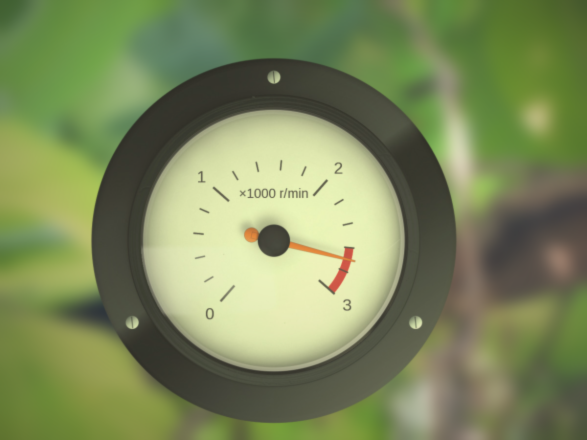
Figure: 2700rpm
